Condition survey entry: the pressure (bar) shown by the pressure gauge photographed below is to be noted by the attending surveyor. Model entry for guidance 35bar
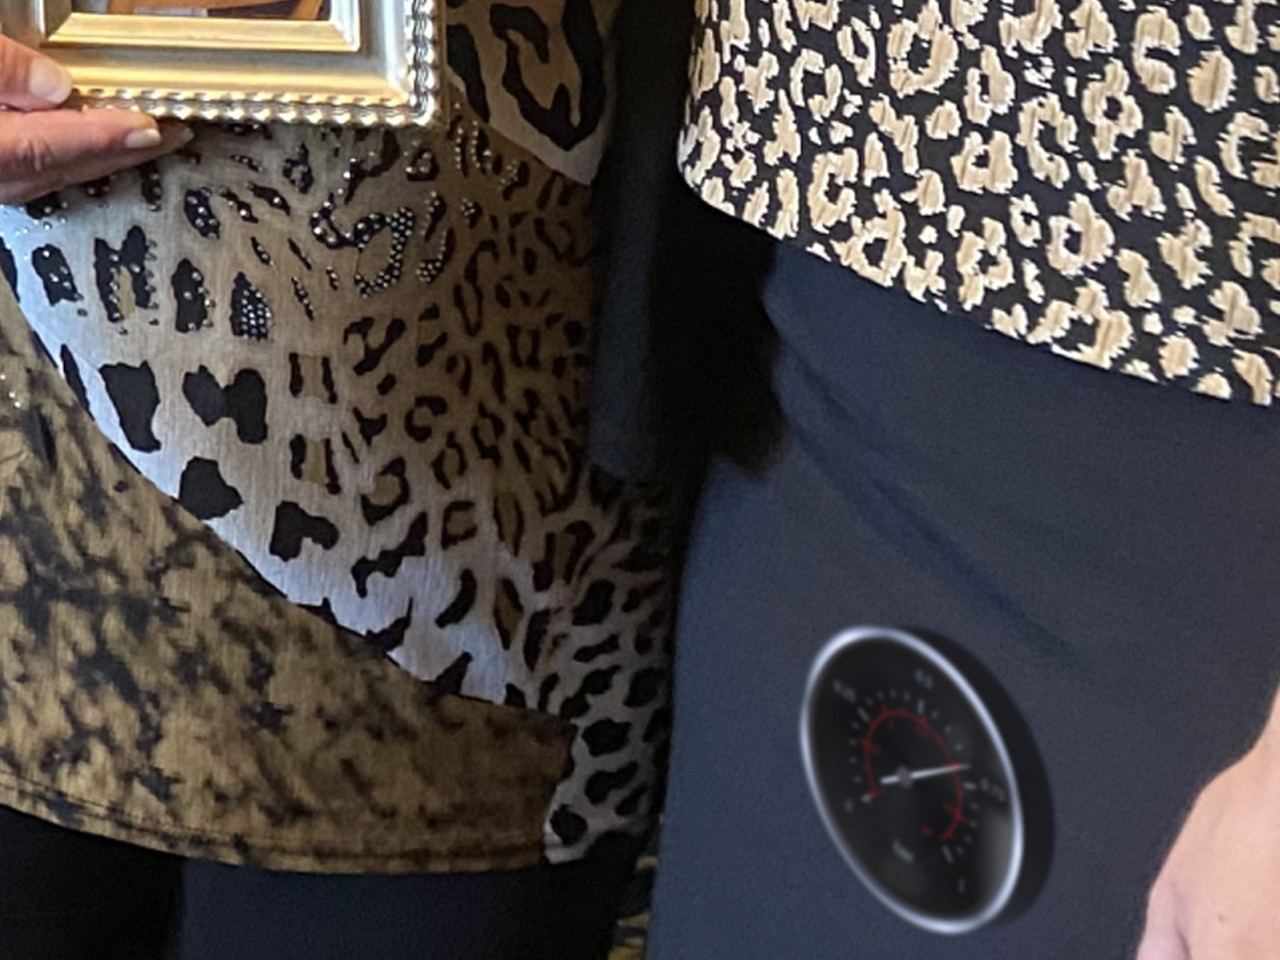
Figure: 0.7bar
